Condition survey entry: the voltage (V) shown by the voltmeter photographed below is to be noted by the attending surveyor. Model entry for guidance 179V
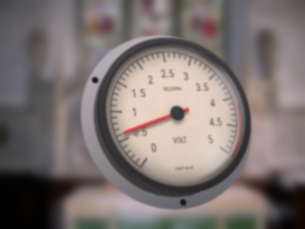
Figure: 0.6V
